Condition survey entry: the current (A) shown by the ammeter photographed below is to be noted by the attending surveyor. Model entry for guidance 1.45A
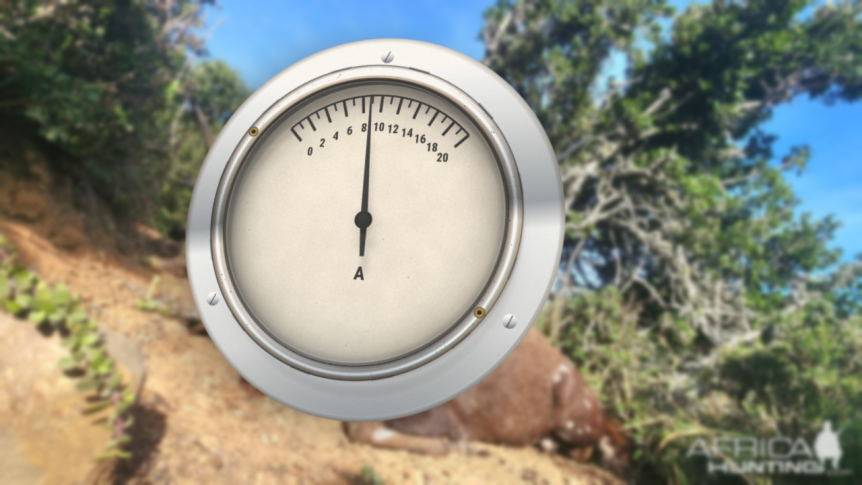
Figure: 9A
